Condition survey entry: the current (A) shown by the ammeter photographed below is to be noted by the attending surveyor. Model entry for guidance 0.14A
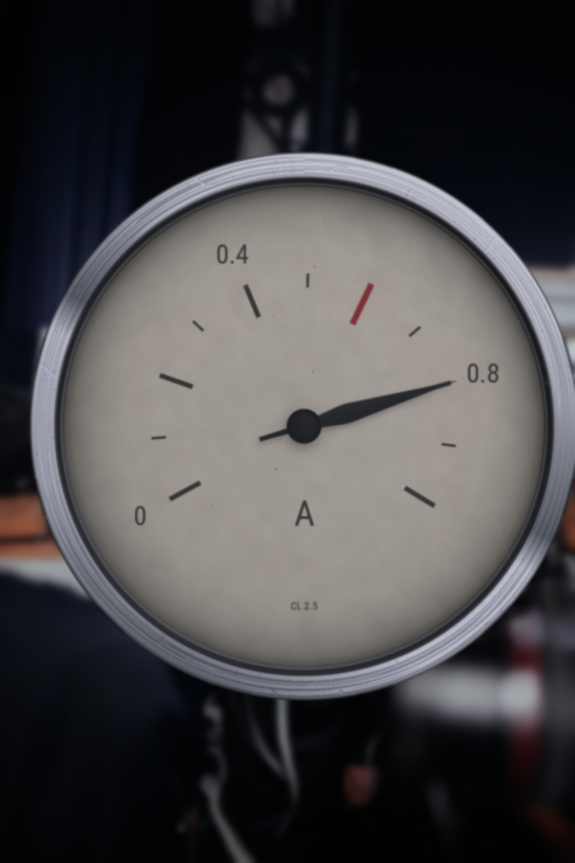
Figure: 0.8A
